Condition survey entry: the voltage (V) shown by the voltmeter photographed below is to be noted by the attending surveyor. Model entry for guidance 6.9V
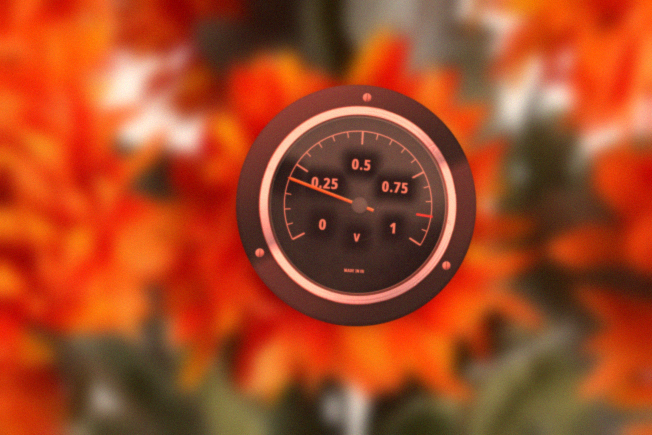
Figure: 0.2V
